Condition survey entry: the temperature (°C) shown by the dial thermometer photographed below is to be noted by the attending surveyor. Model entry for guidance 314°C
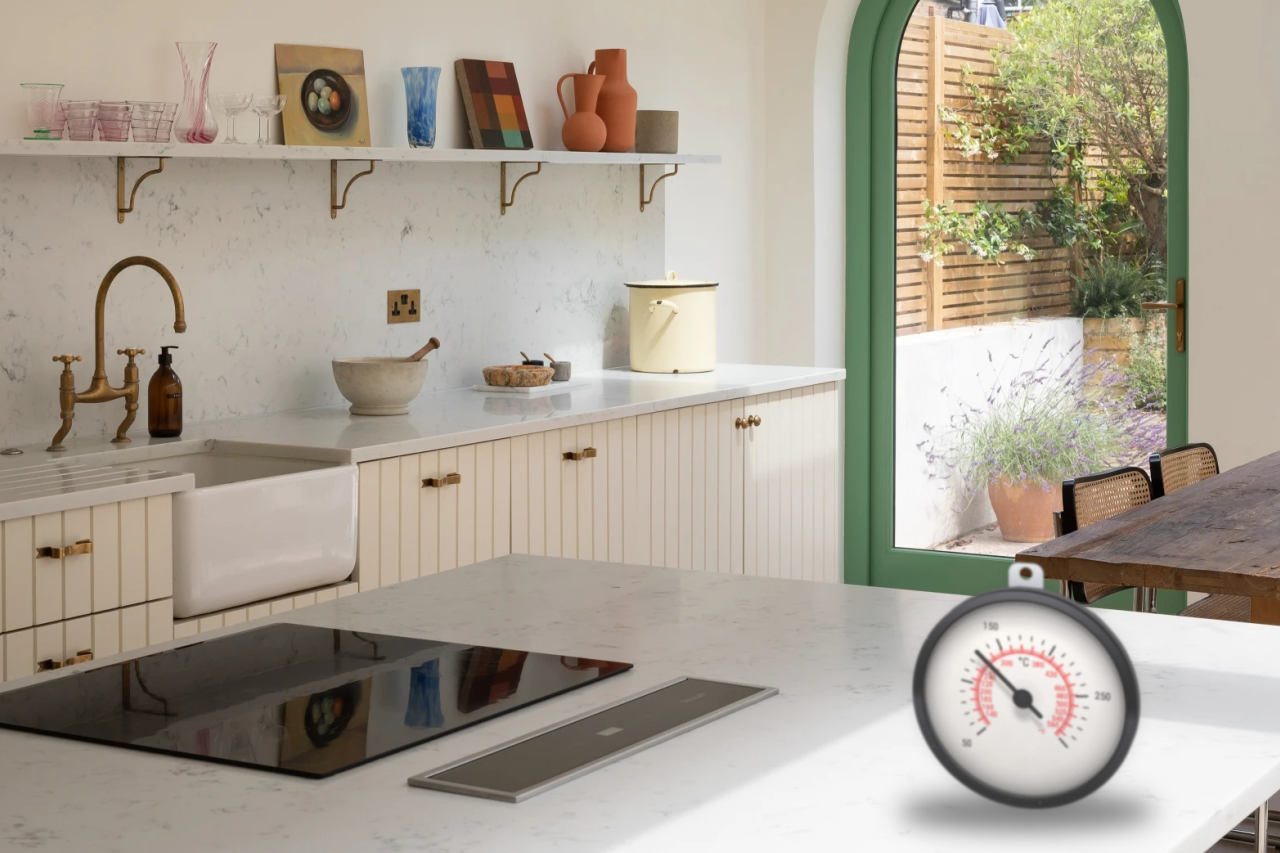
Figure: 130°C
